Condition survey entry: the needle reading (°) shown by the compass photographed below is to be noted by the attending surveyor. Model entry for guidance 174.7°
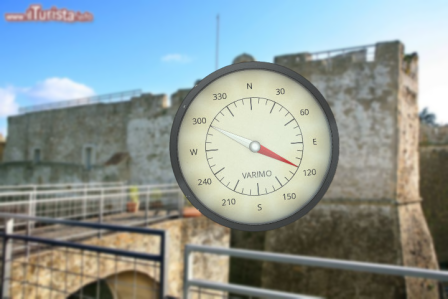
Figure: 120°
